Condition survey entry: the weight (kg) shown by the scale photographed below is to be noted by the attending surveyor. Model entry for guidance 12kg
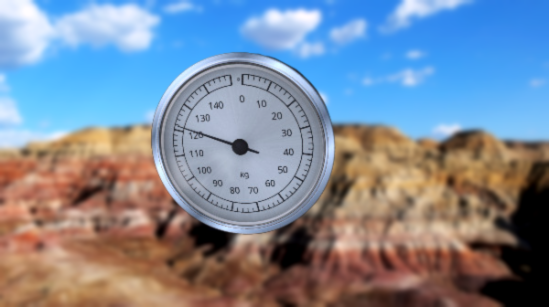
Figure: 122kg
